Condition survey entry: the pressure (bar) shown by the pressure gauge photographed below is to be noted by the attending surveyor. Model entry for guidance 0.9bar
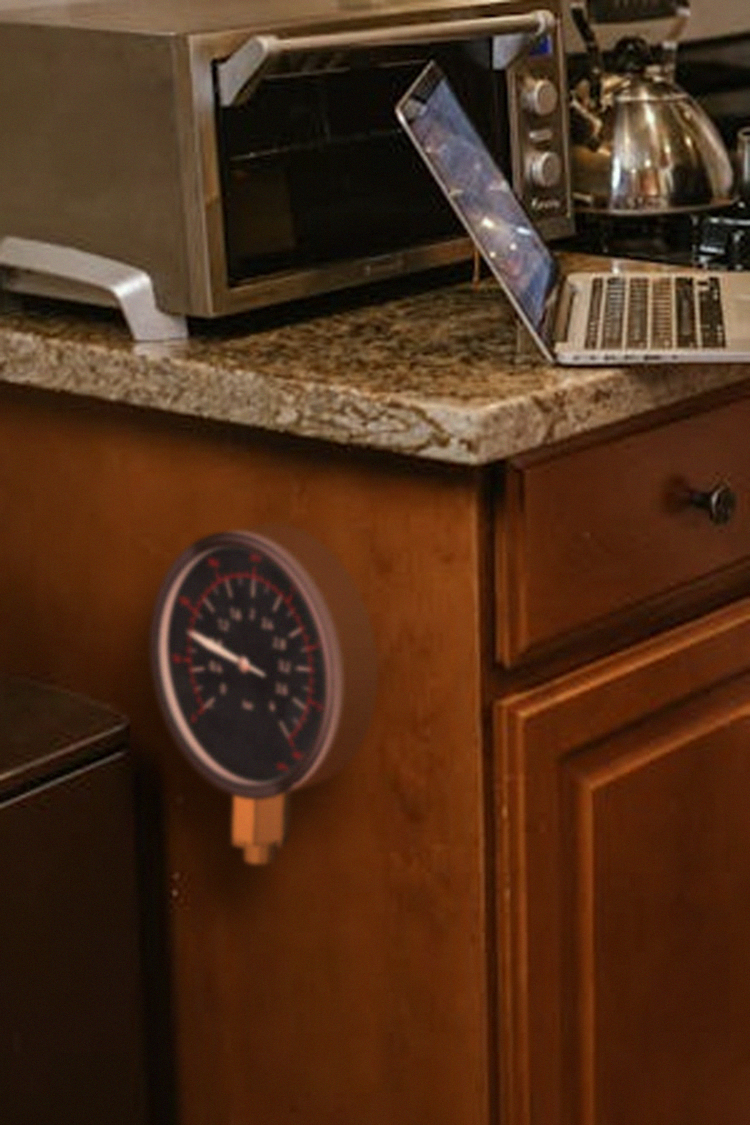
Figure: 0.8bar
